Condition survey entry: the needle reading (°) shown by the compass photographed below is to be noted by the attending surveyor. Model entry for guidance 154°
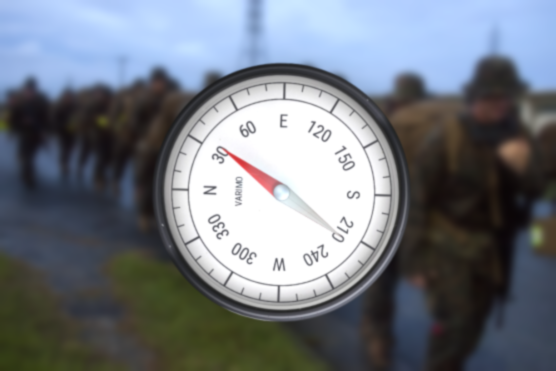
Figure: 35°
